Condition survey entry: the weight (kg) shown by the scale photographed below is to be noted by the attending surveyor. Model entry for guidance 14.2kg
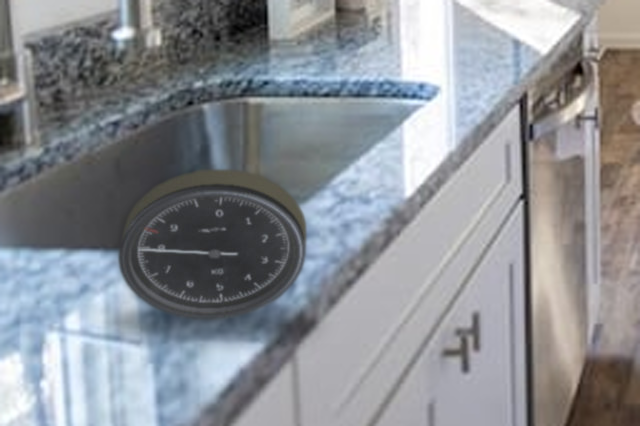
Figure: 8kg
